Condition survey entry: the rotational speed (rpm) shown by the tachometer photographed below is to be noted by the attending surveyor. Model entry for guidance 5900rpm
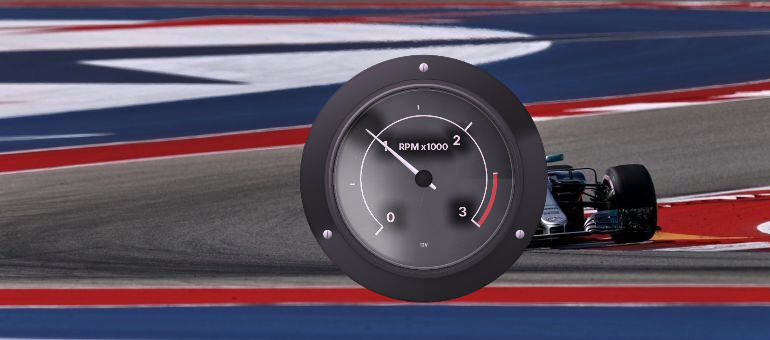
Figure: 1000rpm
